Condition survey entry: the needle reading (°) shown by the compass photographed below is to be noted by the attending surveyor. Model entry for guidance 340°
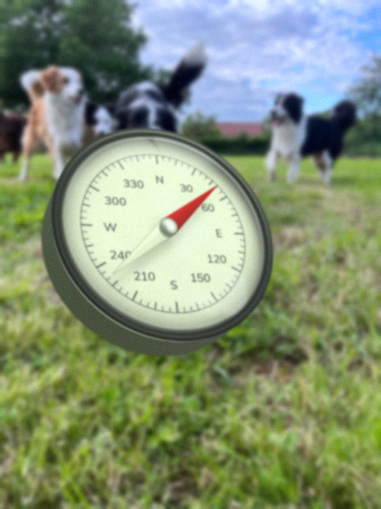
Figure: 50°
